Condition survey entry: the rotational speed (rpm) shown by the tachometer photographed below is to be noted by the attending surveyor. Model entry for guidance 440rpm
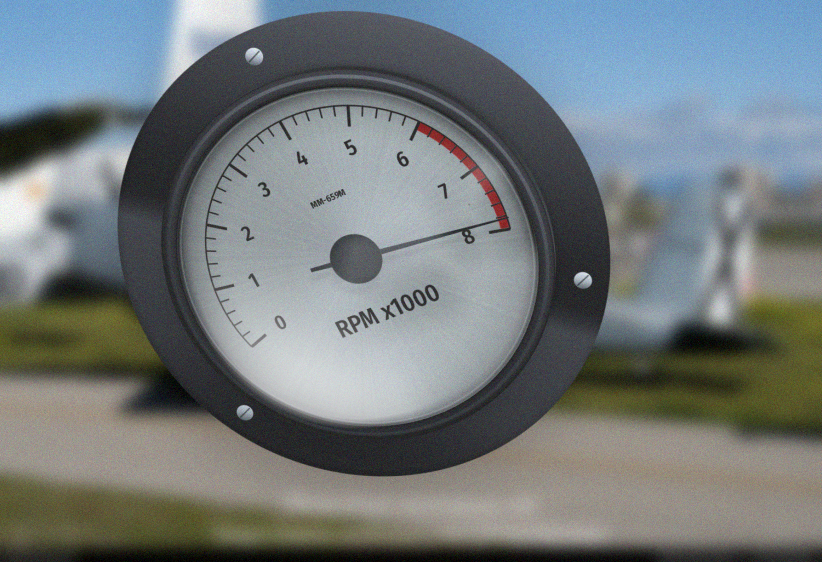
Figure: 7800rpm
